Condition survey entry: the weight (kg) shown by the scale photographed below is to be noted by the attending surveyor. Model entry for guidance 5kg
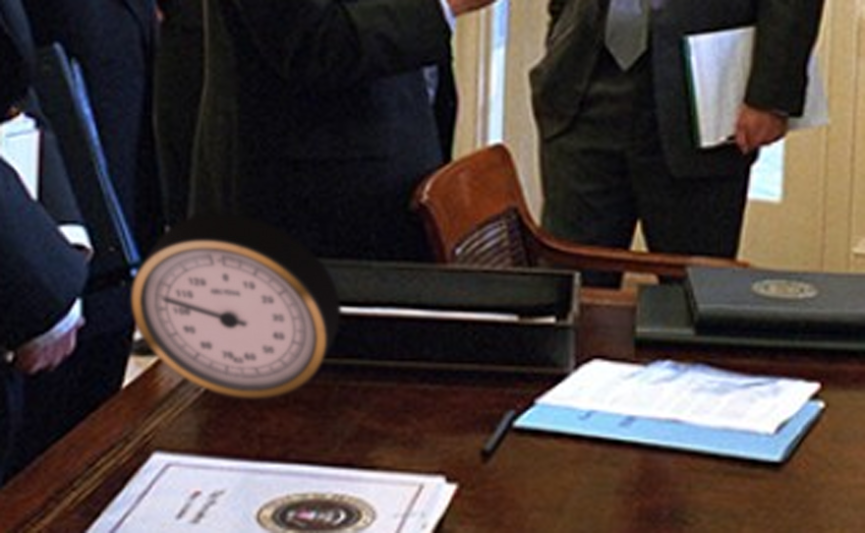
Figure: 105kg
